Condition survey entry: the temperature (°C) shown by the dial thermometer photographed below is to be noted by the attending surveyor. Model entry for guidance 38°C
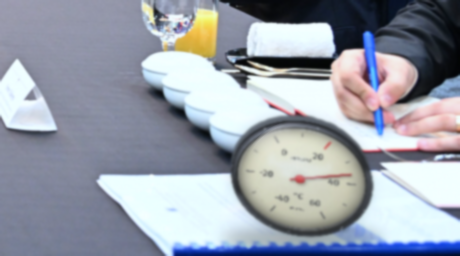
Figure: 35°C
